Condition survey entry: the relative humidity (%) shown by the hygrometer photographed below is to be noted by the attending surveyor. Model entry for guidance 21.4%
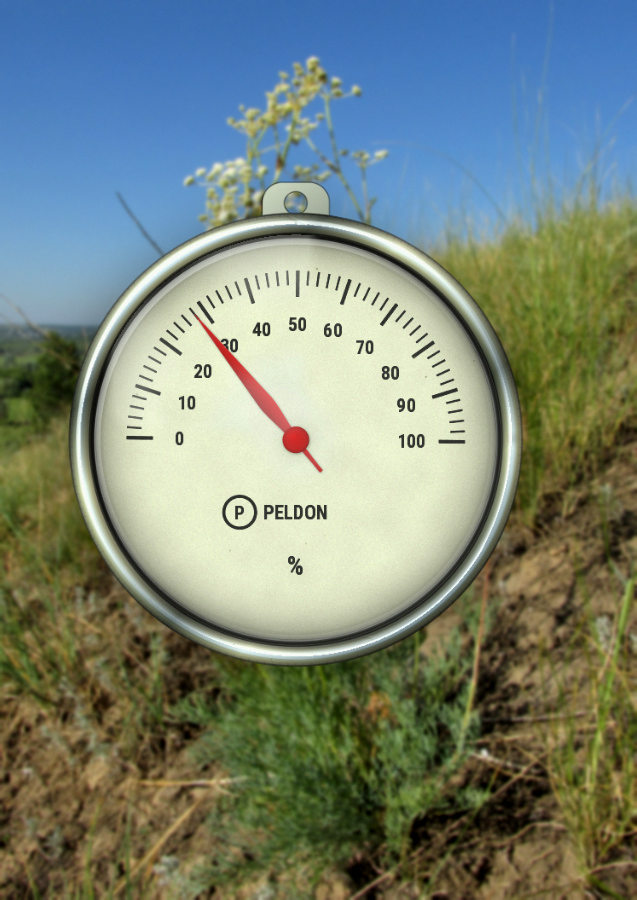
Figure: 28%
